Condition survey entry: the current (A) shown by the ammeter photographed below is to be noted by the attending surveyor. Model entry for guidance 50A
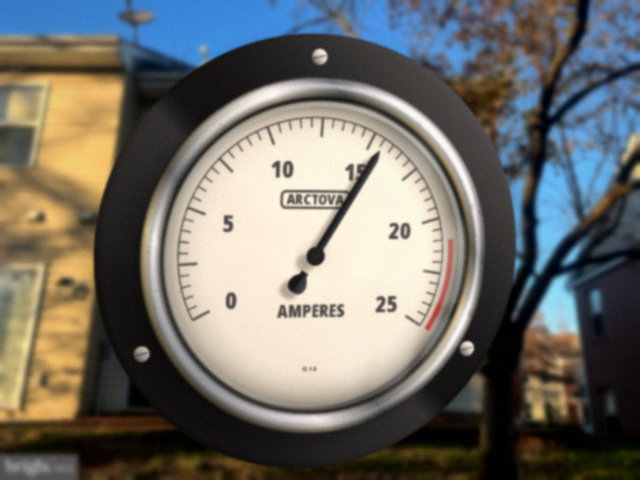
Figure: 15.5A
